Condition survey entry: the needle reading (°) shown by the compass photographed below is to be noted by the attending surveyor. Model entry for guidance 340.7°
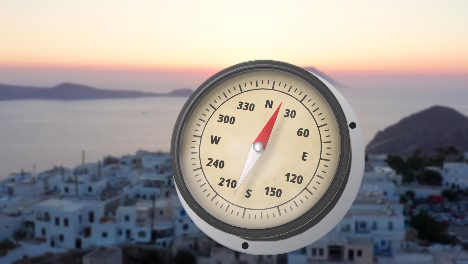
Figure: 15°
